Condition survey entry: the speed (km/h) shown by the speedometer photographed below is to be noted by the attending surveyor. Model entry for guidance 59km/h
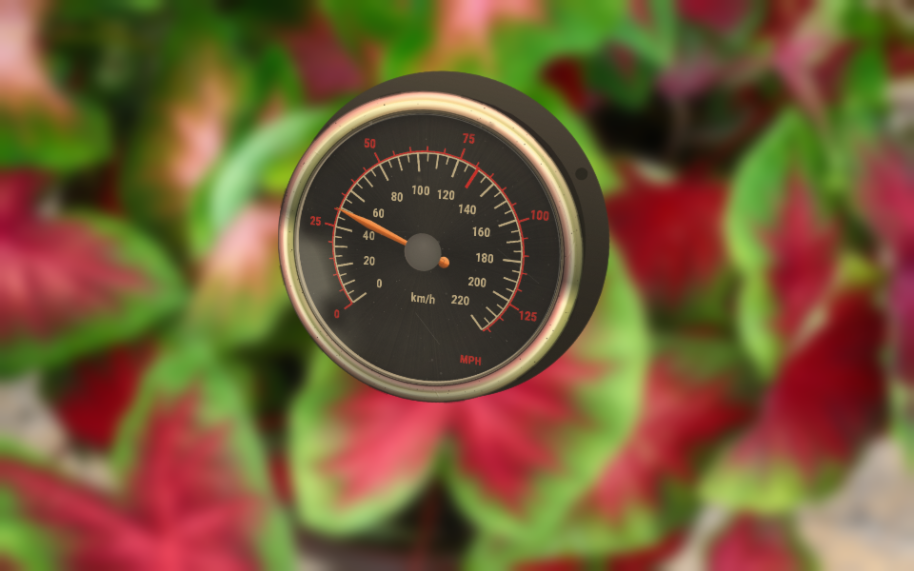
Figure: 50km/h
